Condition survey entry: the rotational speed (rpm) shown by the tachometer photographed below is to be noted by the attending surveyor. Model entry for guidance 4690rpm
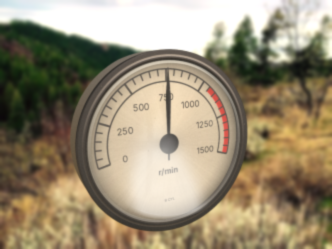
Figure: 750rpm
